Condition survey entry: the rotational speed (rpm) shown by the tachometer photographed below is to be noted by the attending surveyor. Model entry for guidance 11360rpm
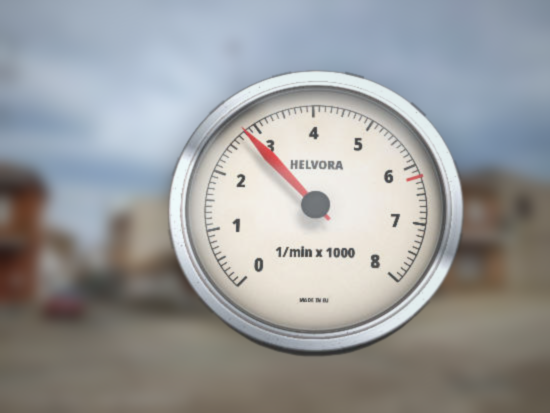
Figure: 2800rpm
